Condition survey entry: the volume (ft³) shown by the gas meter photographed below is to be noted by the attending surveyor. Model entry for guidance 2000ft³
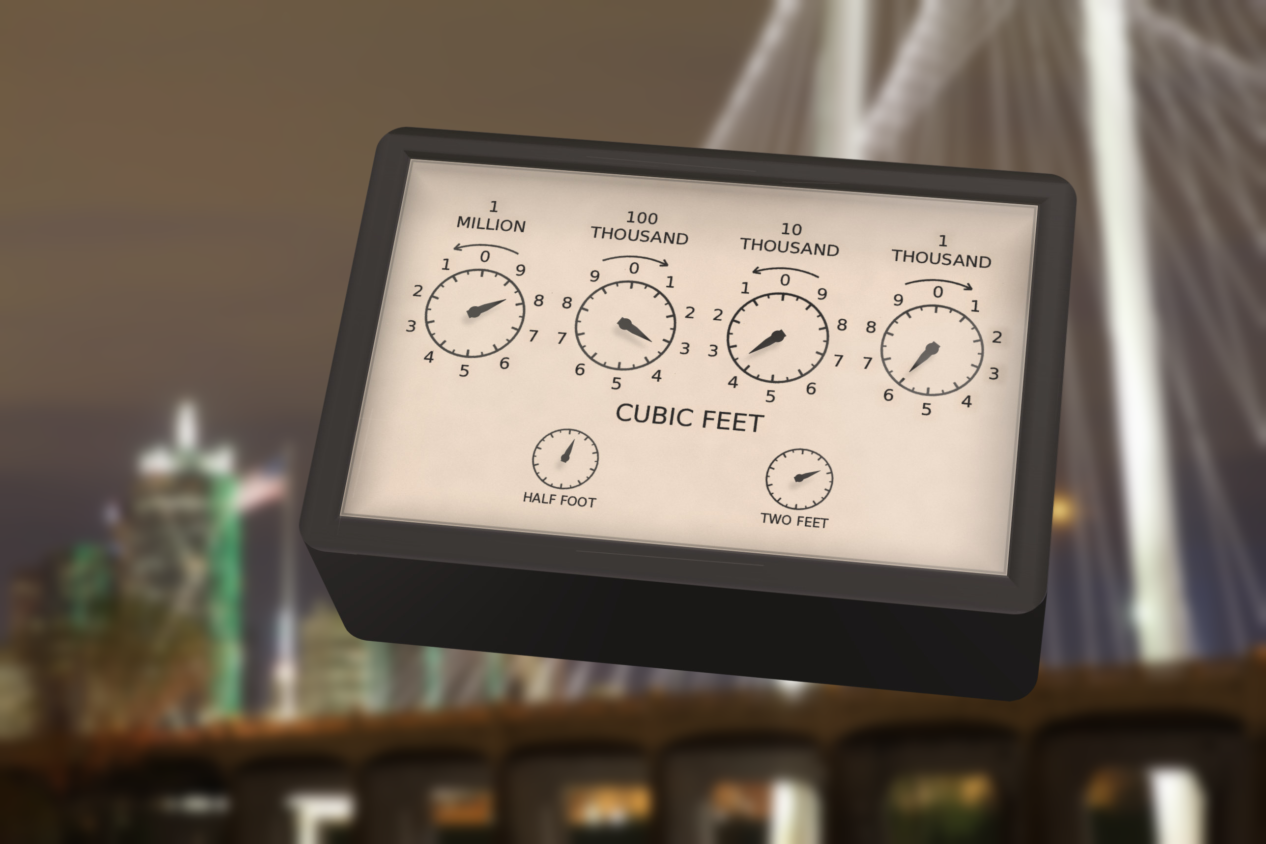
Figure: 833600ft³
